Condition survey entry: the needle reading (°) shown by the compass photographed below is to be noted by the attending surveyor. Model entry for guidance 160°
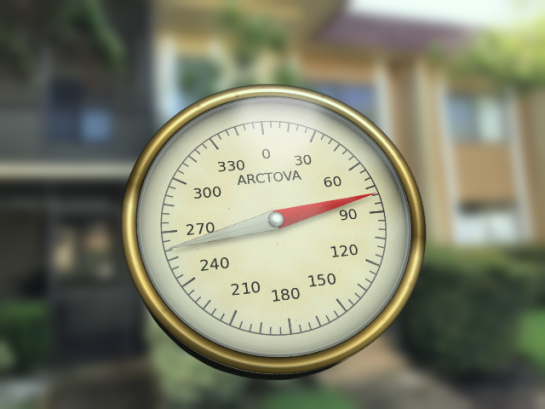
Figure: 80°
